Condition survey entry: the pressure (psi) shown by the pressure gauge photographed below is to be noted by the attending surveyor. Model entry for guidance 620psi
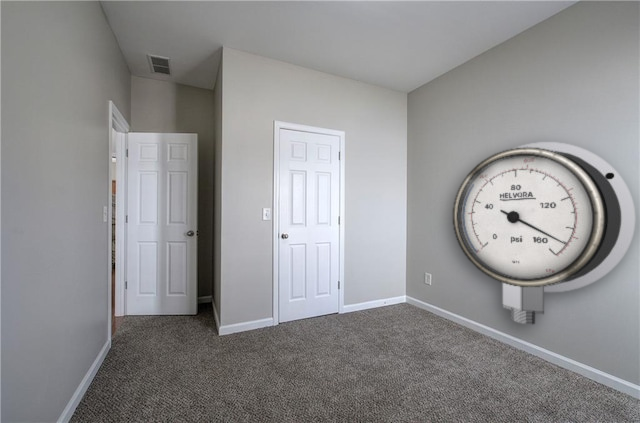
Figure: 150psi
